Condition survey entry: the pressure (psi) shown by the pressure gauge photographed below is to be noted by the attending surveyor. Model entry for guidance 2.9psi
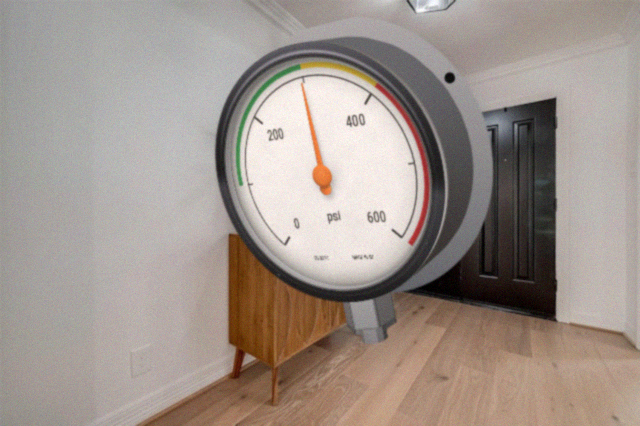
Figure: 300psi
